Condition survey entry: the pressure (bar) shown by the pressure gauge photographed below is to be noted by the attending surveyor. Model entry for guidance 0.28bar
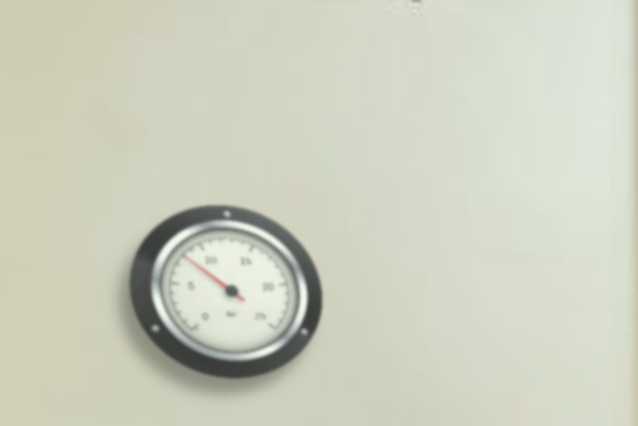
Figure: 8bar
